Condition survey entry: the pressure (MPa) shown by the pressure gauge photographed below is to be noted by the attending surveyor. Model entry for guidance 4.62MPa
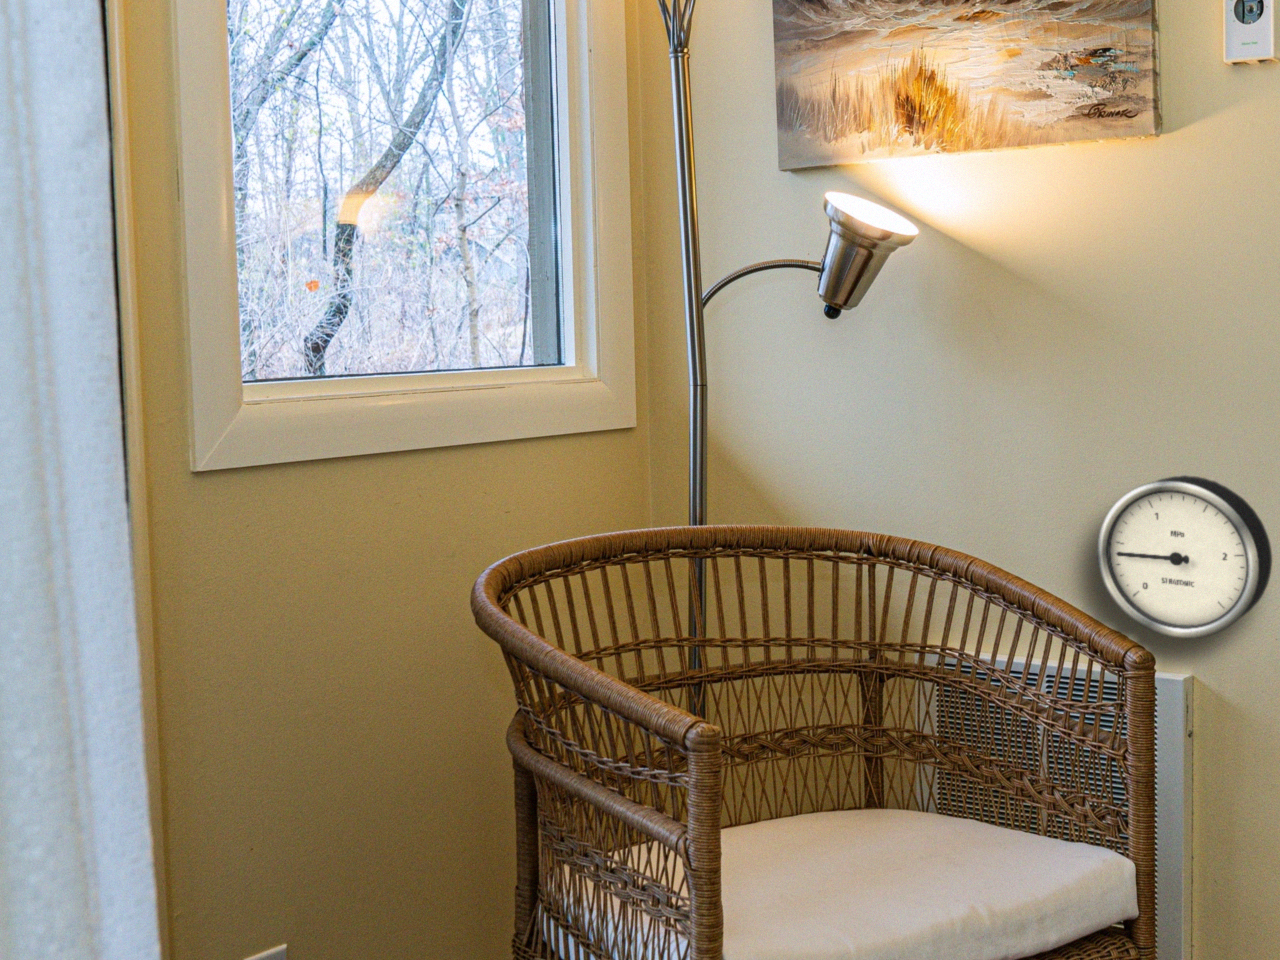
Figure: 0.4MPa
